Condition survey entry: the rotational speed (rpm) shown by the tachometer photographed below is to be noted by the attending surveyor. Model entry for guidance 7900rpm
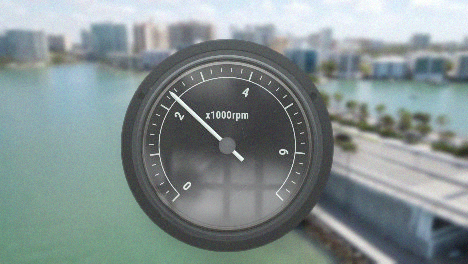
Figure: 2300rpm
